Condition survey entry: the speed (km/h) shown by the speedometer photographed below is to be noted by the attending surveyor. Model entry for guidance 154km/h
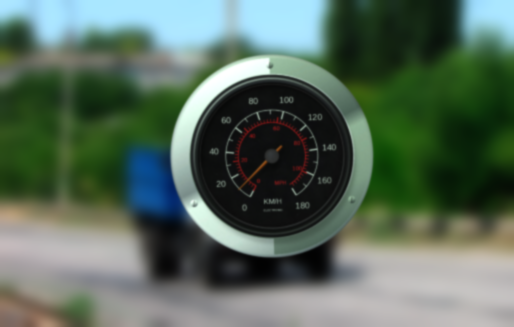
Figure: 10km/h
